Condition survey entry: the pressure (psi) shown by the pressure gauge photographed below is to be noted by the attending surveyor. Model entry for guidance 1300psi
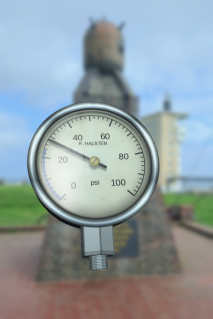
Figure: 28psi
